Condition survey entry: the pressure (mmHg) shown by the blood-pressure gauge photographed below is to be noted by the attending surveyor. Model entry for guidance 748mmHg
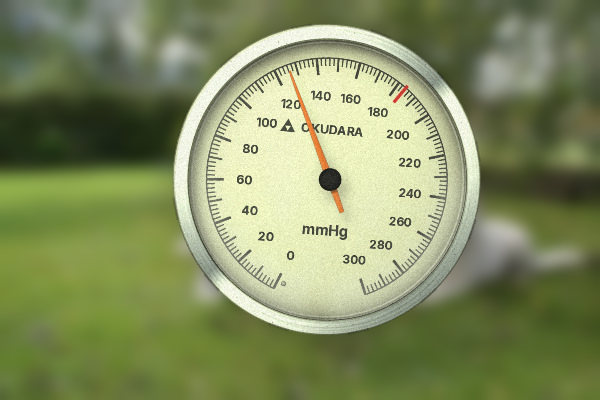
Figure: 126mmHg
